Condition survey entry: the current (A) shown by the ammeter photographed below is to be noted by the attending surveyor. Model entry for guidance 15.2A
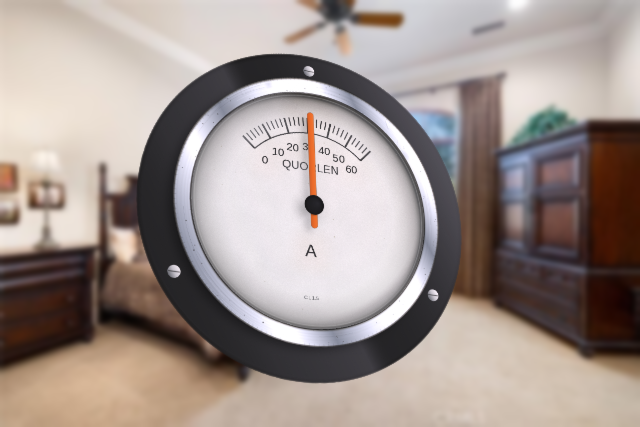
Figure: 30A
